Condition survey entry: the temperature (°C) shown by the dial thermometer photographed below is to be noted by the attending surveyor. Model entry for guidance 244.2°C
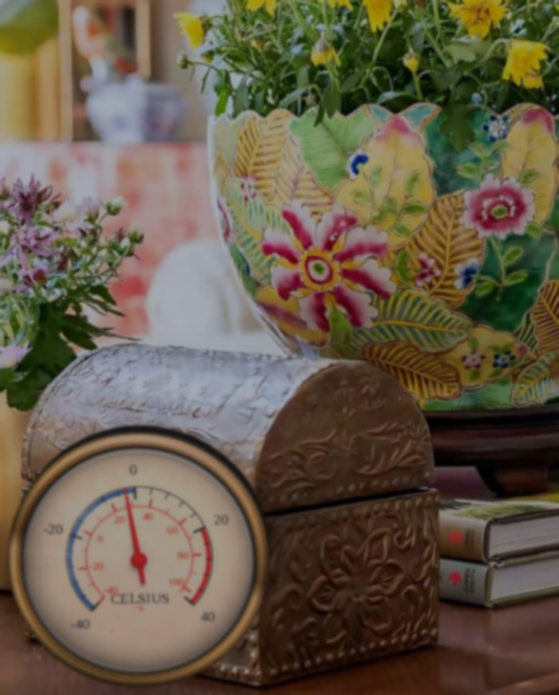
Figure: -2°C
